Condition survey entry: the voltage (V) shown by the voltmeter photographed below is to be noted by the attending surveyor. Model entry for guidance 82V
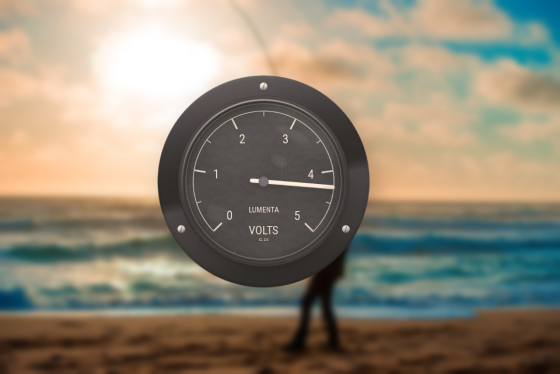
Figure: 4.25V
